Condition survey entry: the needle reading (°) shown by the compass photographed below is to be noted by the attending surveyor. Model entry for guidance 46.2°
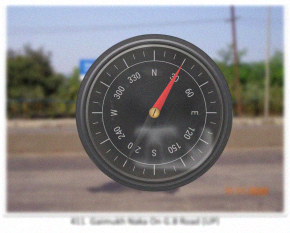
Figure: 30°
